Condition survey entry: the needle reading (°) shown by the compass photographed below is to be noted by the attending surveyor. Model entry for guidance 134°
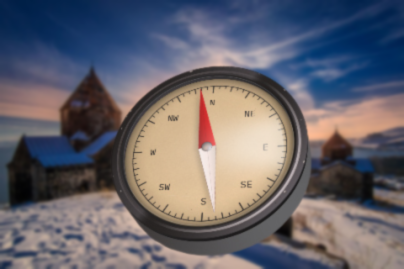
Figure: 350°
